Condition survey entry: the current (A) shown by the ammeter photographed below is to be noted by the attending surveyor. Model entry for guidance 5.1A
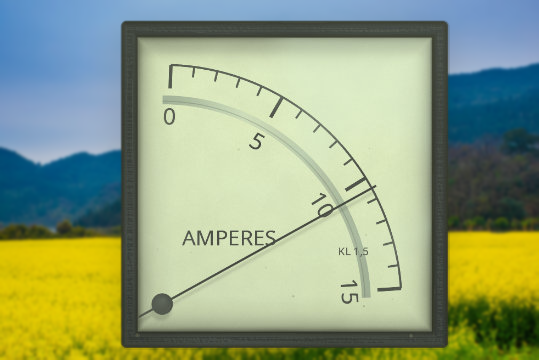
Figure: 10.5A
